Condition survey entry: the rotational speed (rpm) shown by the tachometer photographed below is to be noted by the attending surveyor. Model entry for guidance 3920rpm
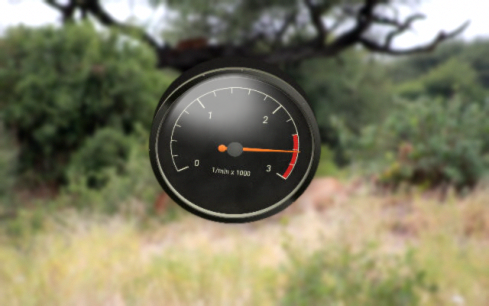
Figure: 2600rpm
